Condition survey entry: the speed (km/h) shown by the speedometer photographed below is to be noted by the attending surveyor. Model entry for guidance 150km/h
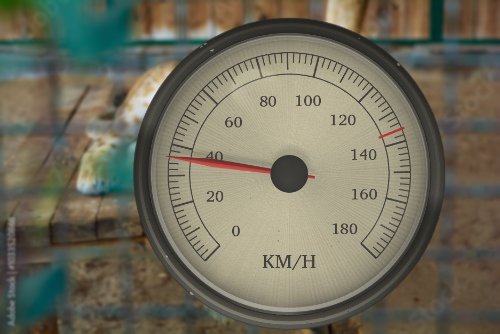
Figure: 36km/h
